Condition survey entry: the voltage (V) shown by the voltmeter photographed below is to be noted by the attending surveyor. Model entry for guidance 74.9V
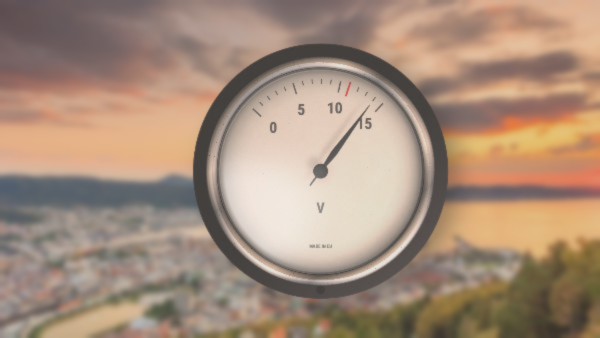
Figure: 14V
